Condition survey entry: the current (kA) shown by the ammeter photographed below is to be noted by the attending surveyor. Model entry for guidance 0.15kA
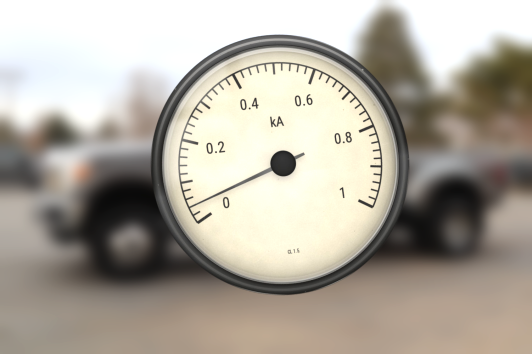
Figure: 0.04kA
